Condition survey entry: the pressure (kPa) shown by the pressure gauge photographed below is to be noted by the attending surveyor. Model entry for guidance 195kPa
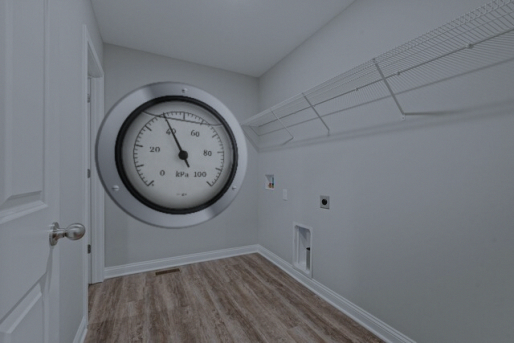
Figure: 40kPa
